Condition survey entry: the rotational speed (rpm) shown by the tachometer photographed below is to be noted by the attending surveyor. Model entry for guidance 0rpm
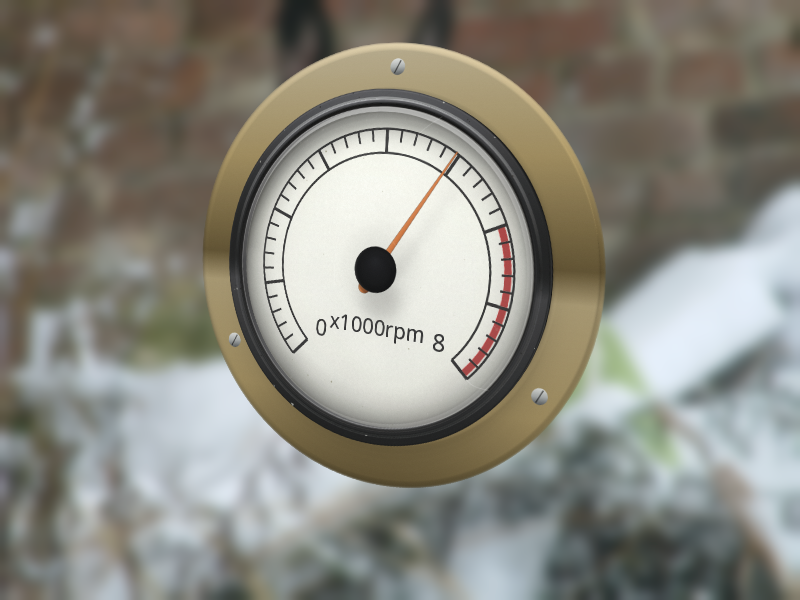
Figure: 5000rpm
